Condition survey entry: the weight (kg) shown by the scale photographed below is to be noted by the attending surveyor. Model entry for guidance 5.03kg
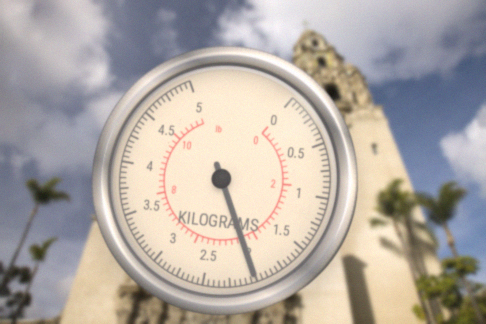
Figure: 2kg
